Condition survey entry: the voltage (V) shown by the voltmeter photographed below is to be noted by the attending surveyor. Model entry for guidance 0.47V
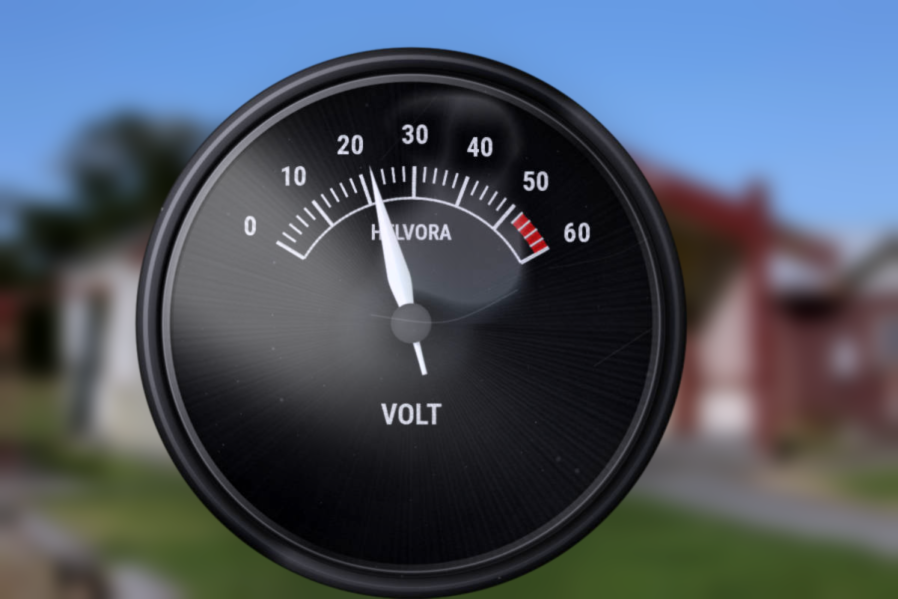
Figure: 22V
